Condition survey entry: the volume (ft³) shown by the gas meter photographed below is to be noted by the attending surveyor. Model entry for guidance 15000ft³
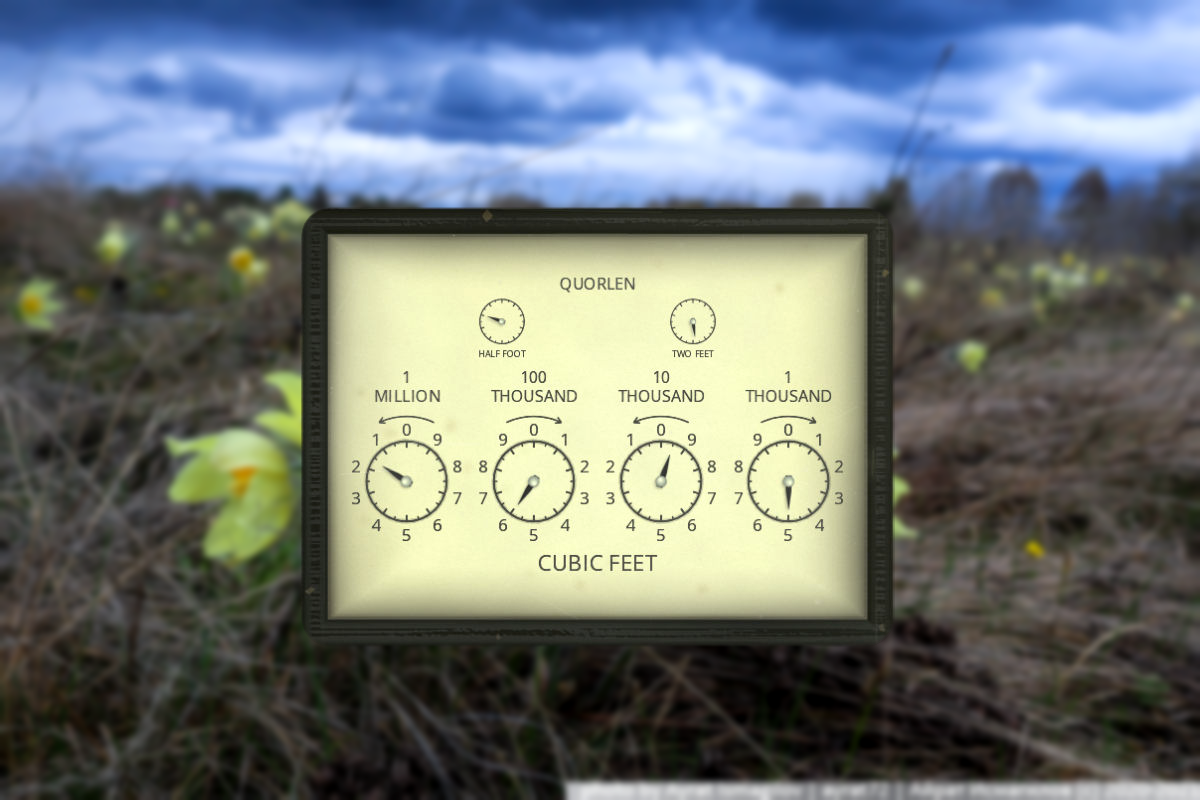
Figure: 159500ft³
